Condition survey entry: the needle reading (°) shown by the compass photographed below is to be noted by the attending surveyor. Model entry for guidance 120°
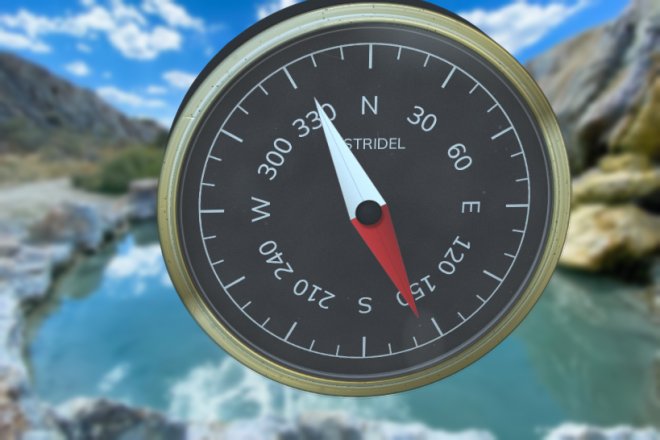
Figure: 155°
